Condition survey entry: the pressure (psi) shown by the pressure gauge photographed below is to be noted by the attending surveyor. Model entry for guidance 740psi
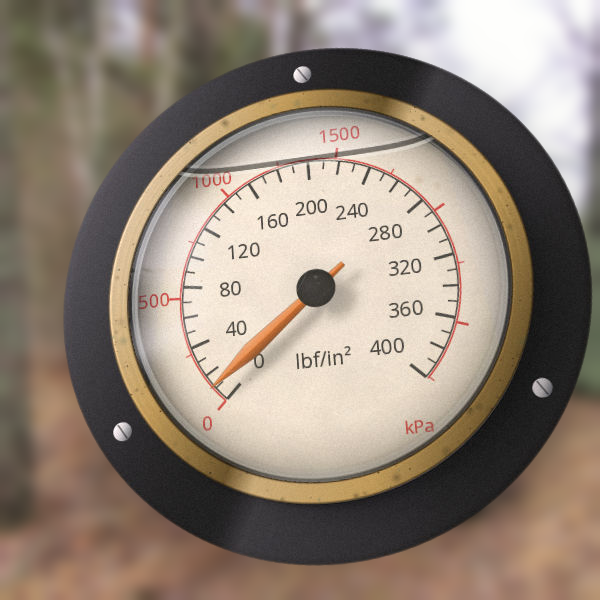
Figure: 10psi
